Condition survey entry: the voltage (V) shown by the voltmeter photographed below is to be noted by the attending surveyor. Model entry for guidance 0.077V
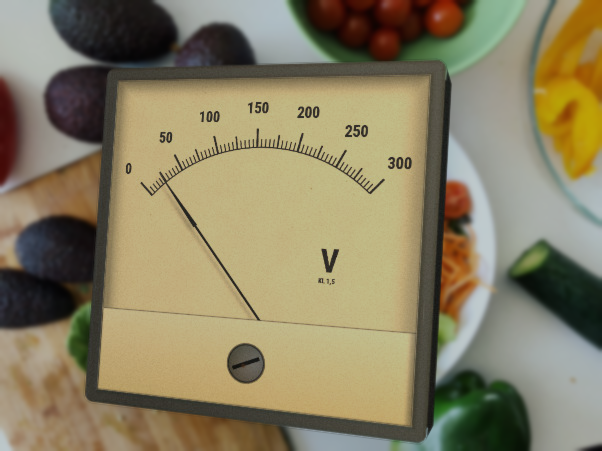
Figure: 25V
